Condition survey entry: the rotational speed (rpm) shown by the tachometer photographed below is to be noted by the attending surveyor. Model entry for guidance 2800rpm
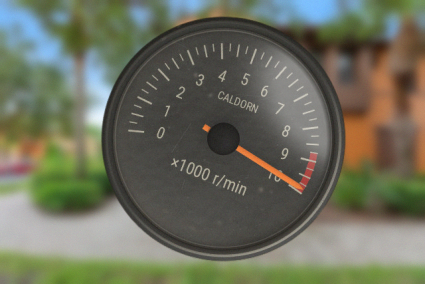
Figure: 9875rpm
